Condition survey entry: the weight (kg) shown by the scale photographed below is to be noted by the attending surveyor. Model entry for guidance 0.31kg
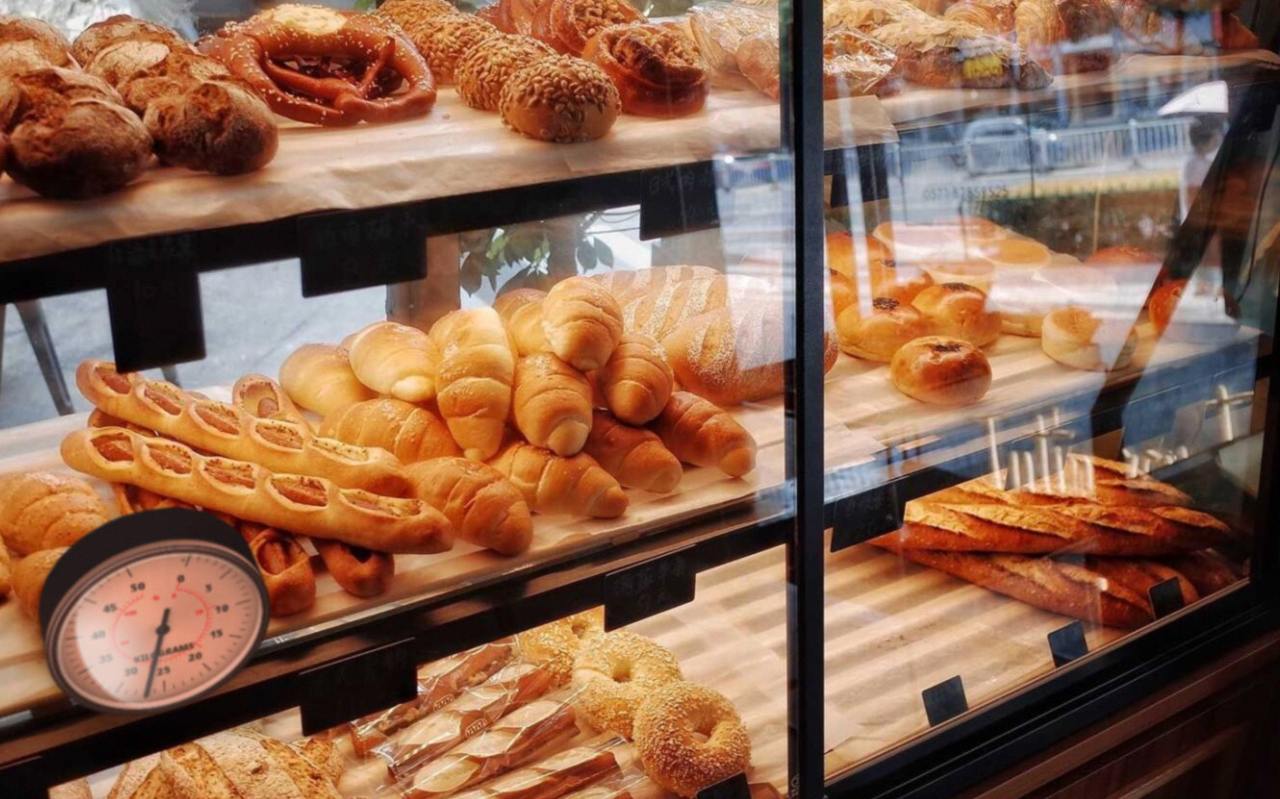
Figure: 27kg
